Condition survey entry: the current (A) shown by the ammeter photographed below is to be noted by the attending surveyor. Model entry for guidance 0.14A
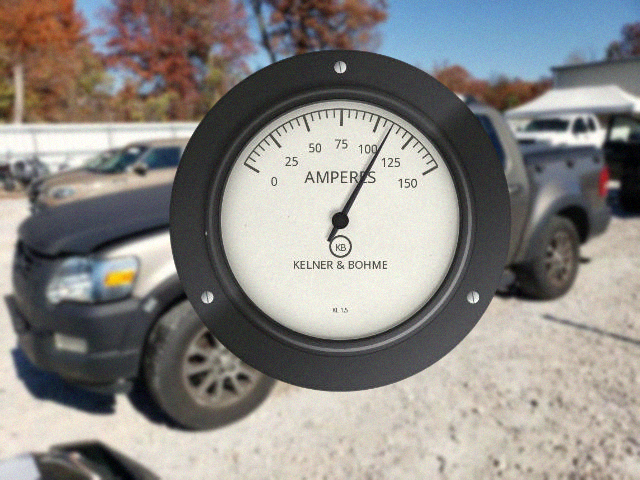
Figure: 110A
